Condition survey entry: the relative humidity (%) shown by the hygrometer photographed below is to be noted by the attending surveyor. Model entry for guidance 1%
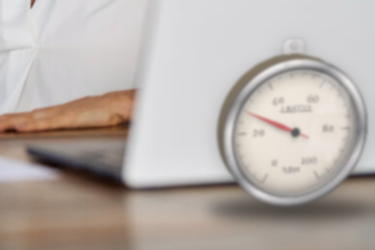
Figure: 28%
